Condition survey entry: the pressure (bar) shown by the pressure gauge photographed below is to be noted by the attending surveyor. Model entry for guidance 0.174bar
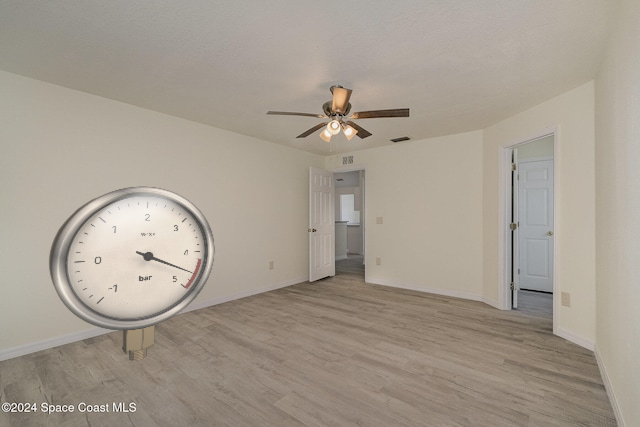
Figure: 4.6bar
